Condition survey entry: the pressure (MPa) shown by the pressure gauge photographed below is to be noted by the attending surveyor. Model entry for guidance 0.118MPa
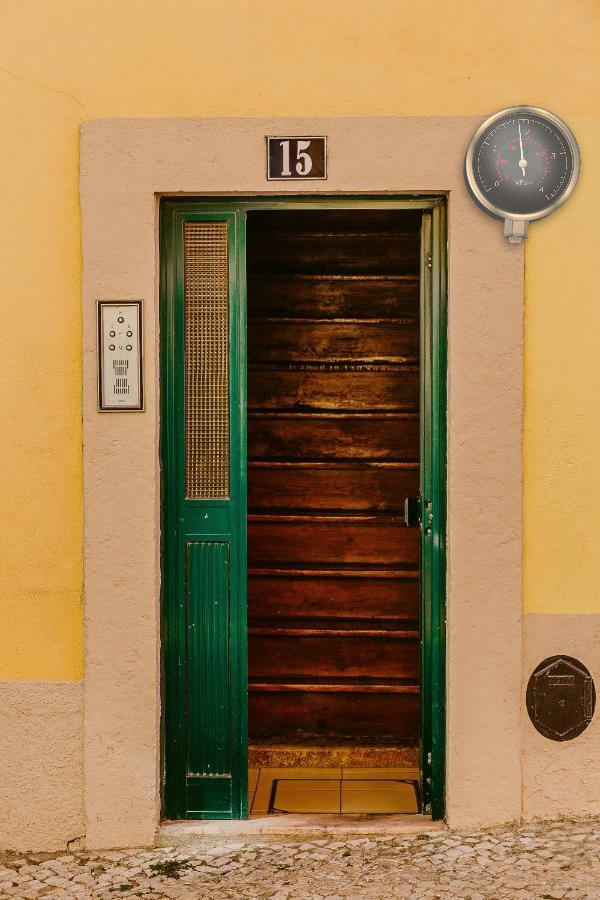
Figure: 1.8MPa
